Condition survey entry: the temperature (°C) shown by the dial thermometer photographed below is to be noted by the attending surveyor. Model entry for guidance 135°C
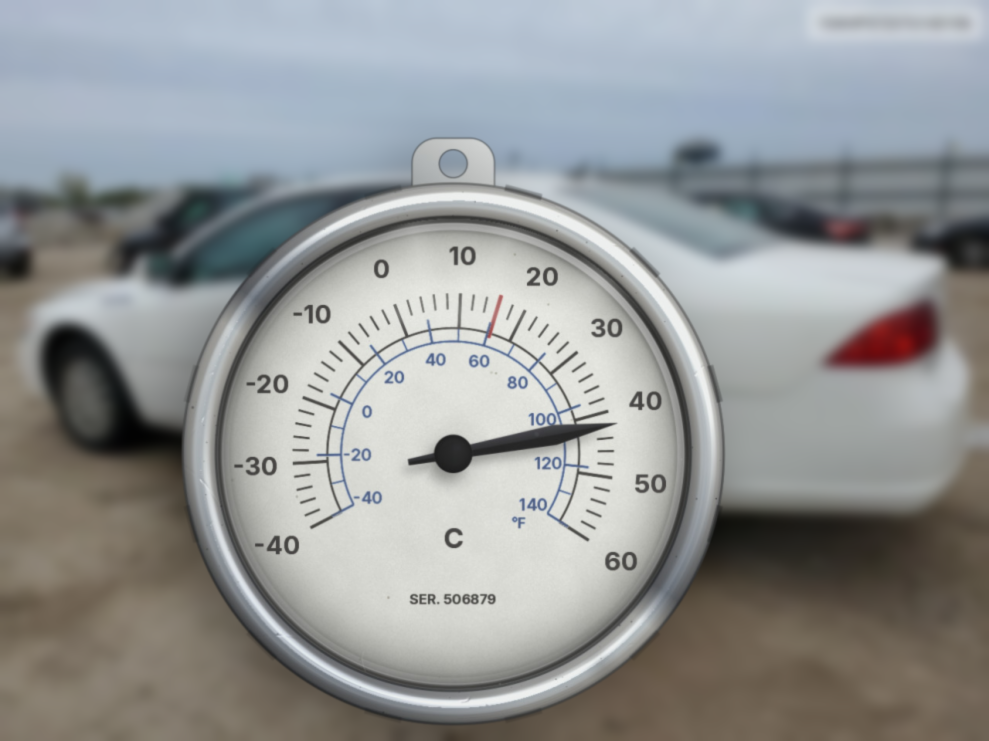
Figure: 42°C
